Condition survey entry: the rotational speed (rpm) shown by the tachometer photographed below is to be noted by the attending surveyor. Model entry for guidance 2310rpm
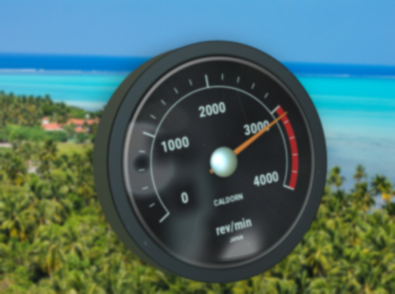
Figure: 3100rpm
